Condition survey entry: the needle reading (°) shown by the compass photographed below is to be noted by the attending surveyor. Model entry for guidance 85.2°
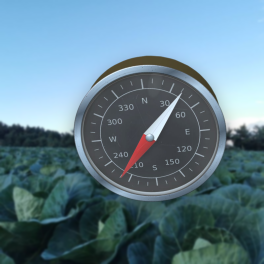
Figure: 220°
